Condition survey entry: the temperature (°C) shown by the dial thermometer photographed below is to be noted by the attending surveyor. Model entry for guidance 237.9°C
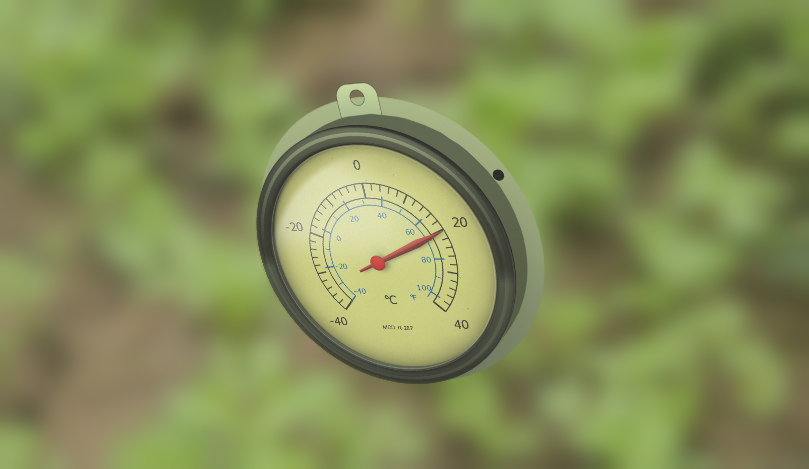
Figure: 20°C
